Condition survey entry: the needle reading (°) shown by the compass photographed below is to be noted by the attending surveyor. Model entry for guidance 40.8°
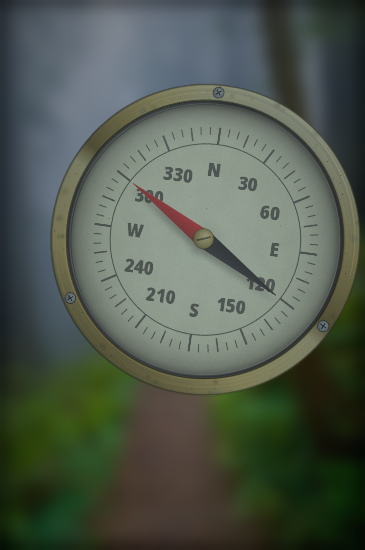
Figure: 300°
